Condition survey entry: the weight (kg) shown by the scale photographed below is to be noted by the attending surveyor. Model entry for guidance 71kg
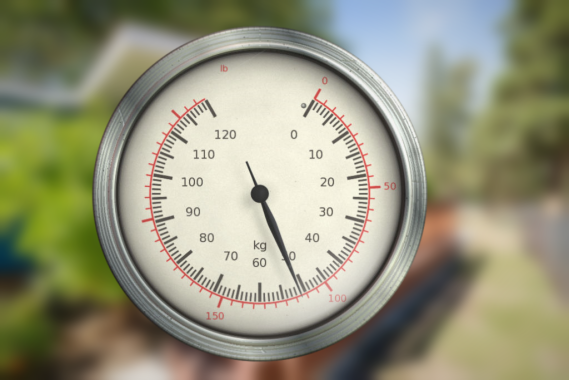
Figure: 51kg
